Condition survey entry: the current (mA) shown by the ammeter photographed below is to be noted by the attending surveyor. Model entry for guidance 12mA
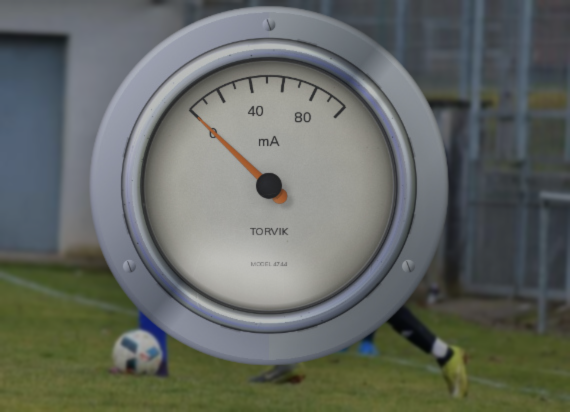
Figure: 0mA
